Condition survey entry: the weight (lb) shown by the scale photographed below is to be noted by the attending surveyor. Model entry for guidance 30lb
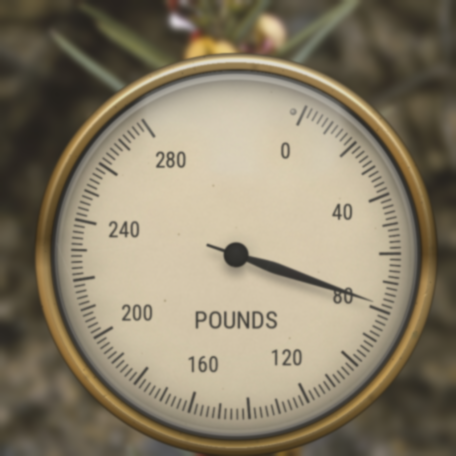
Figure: 78lb
